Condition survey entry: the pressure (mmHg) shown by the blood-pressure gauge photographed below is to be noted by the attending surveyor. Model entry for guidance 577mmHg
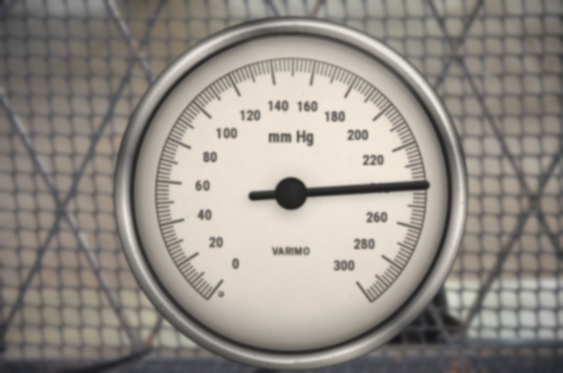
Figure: 240mmHg
